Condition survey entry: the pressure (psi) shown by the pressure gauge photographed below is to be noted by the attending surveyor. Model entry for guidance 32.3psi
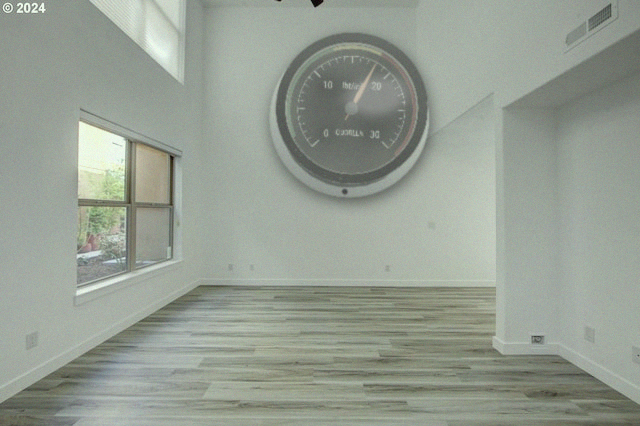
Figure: 18psi
